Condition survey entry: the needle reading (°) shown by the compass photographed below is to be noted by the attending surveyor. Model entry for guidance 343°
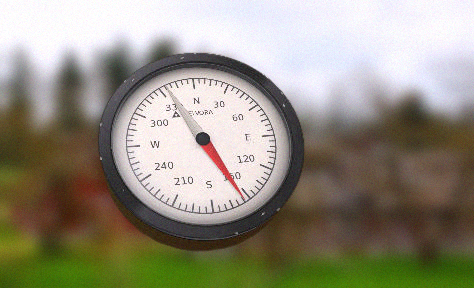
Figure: 155°
